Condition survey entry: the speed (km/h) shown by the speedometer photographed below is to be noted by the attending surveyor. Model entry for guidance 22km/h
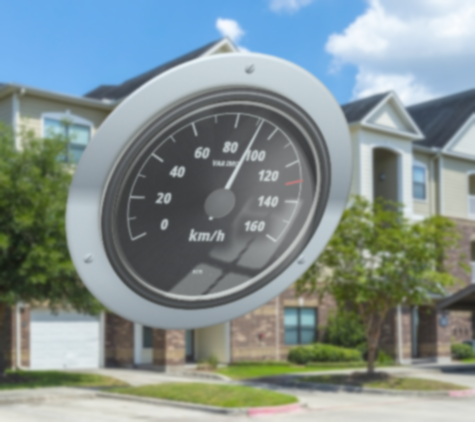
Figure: 90km/h
